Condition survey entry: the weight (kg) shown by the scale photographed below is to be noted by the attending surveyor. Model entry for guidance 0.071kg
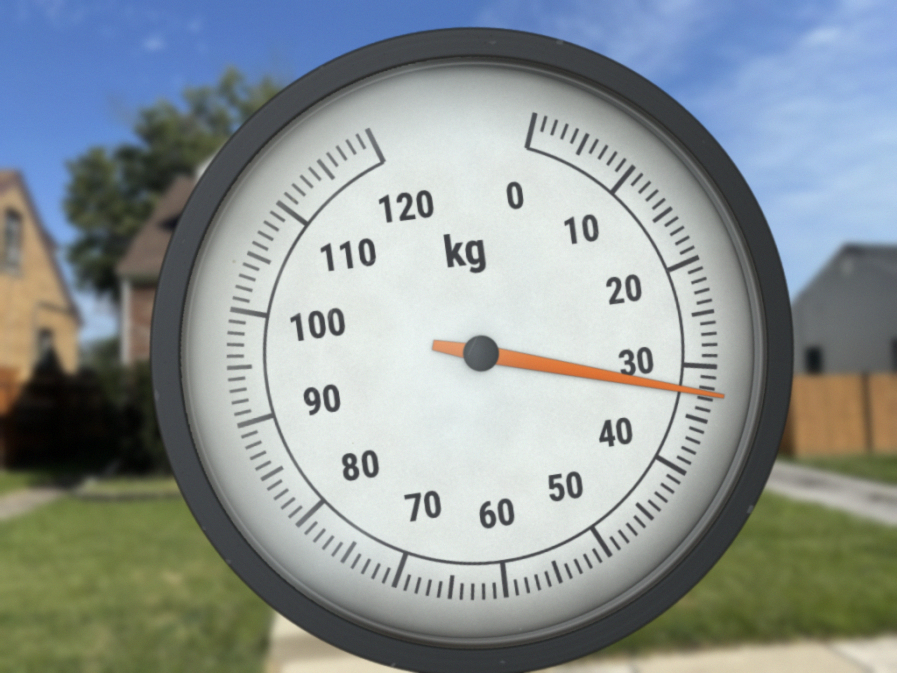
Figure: 32.5kg
